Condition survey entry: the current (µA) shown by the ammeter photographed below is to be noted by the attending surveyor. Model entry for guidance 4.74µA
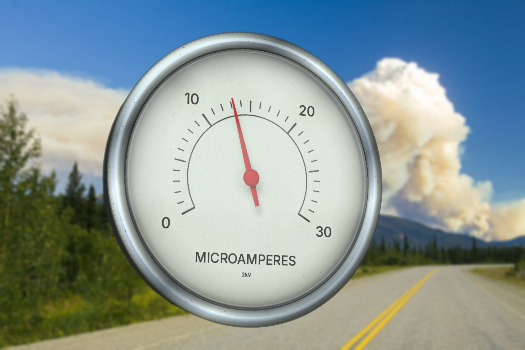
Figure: 13µA
